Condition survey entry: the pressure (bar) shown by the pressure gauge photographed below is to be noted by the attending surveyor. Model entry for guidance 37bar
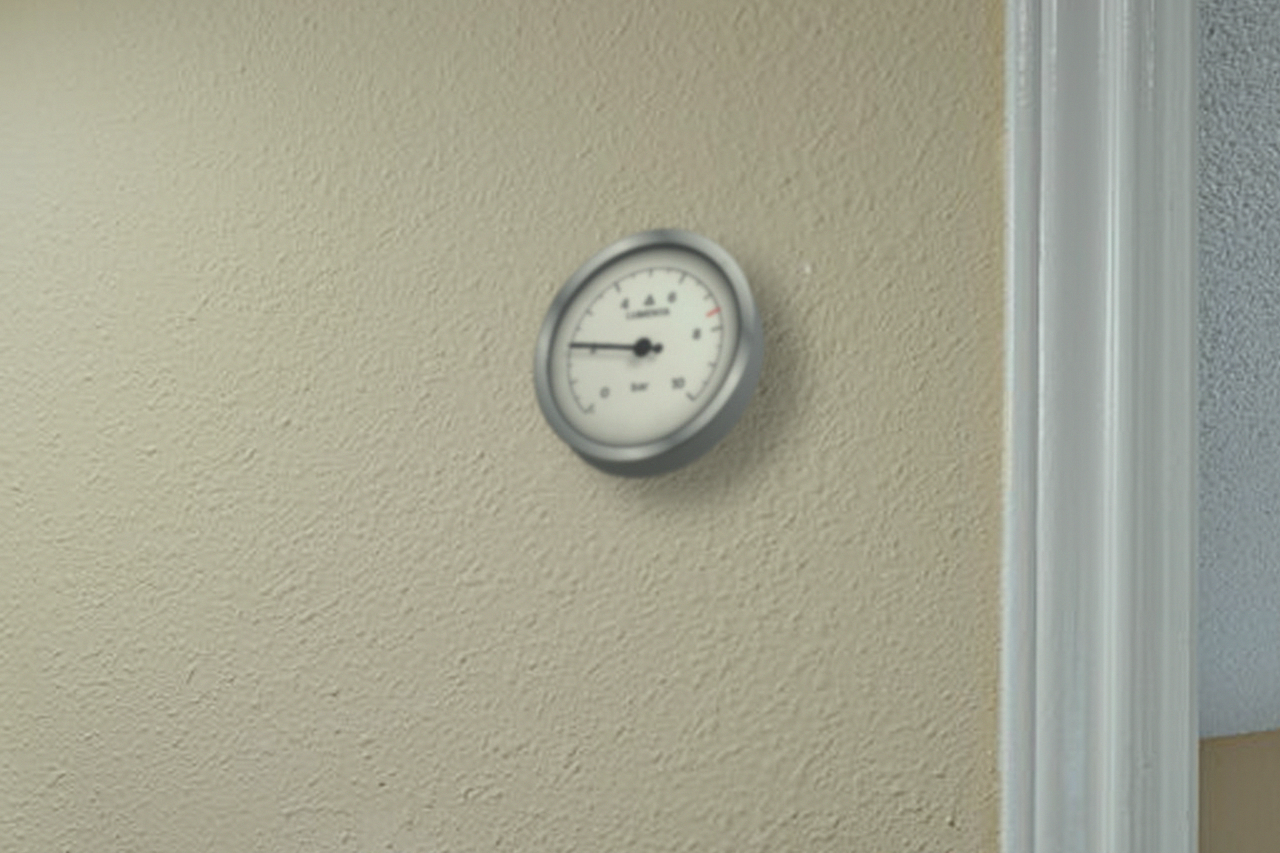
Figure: 2bar
